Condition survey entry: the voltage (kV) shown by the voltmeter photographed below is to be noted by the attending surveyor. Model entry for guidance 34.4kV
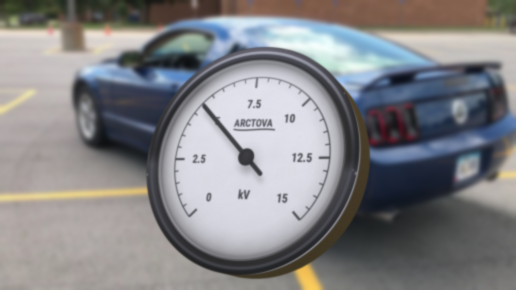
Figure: 5kV
